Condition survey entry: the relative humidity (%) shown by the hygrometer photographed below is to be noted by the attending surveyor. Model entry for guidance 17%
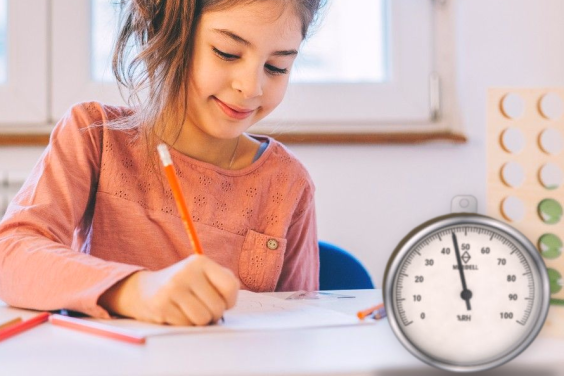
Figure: 45%
